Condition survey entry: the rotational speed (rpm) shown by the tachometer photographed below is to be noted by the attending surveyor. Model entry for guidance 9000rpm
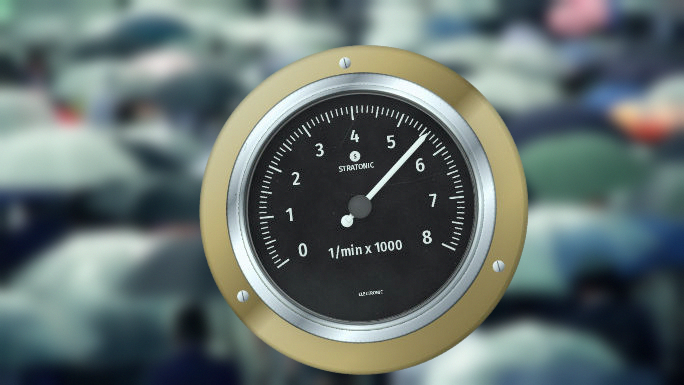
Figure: 5600rpm
